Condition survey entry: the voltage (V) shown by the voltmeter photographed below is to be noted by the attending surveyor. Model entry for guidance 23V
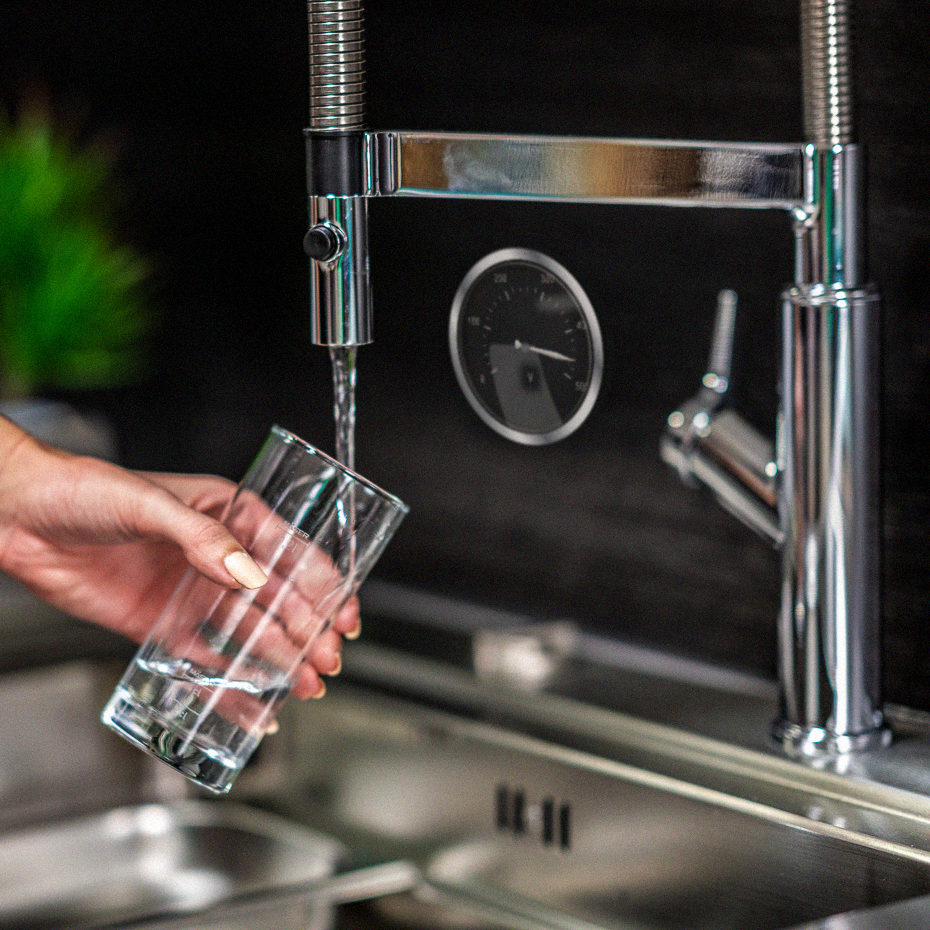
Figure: 460V
